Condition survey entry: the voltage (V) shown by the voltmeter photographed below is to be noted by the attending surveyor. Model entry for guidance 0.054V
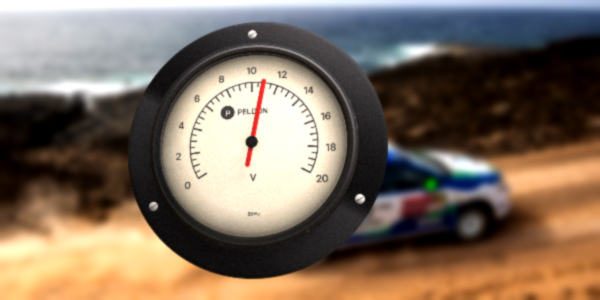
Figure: 11V
